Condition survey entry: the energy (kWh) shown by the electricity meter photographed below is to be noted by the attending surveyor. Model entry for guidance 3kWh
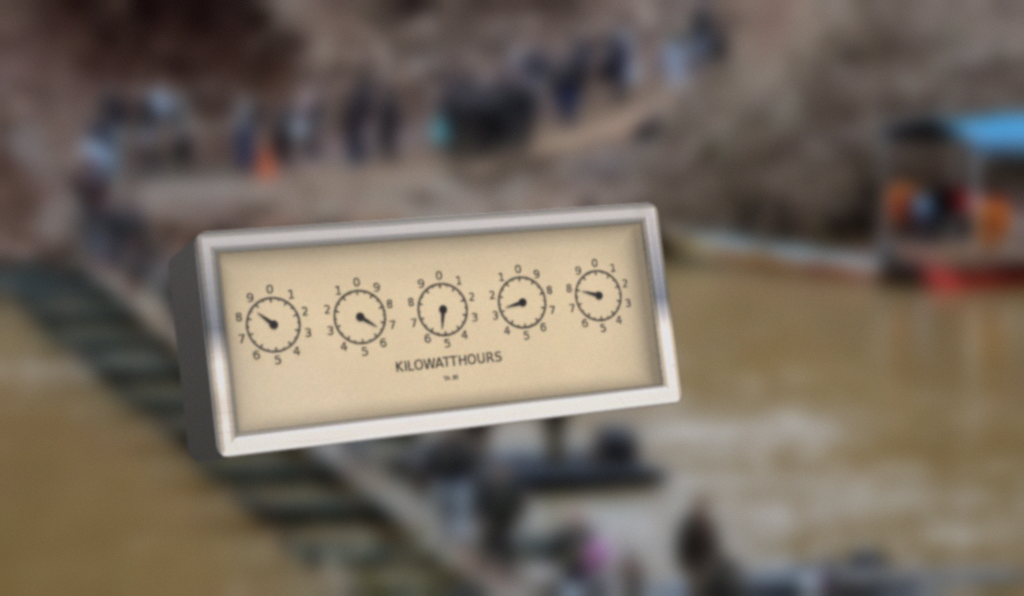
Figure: 86528kWh
